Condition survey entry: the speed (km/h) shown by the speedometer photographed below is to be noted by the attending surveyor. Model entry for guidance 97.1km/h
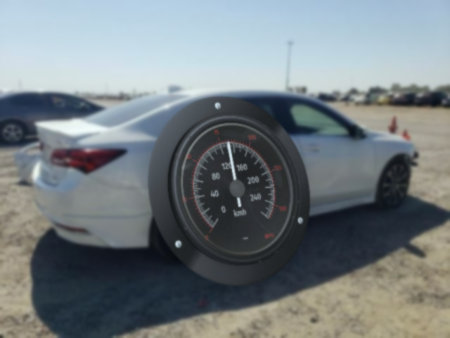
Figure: 130km/h
